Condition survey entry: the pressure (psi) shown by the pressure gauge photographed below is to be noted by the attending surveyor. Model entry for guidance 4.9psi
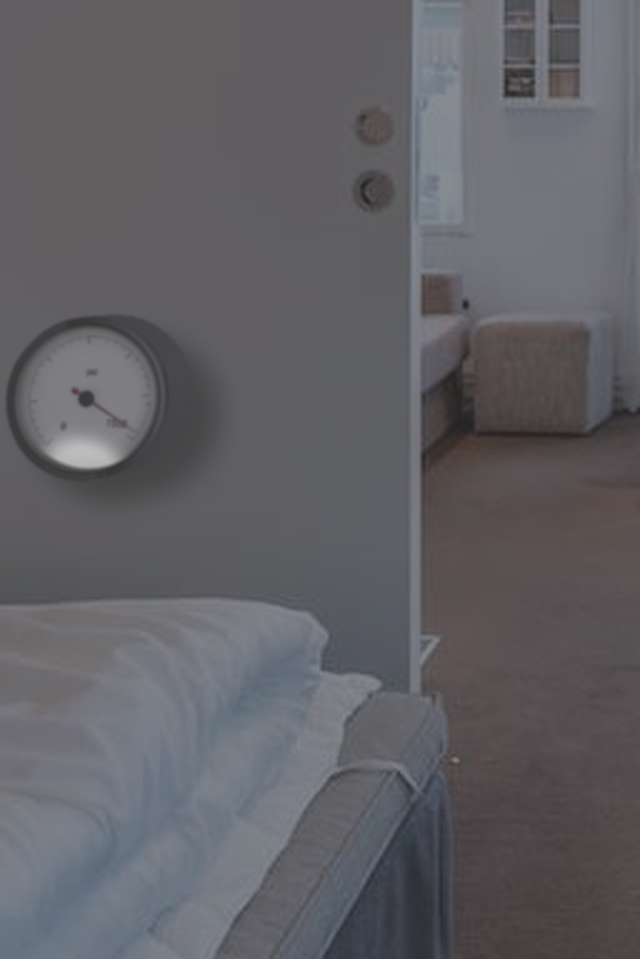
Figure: 1450psi
